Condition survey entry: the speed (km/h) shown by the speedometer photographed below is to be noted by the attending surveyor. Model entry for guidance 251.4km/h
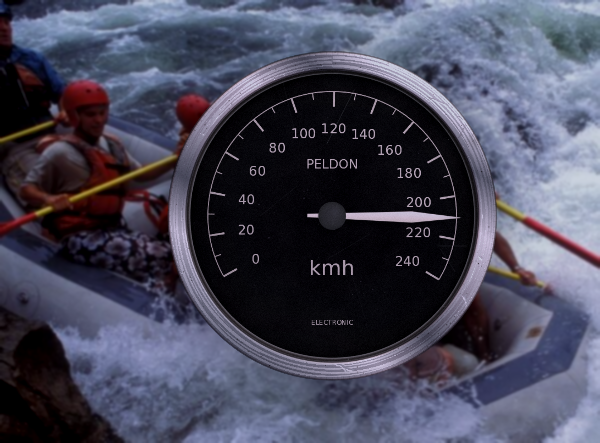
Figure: 210km/h
